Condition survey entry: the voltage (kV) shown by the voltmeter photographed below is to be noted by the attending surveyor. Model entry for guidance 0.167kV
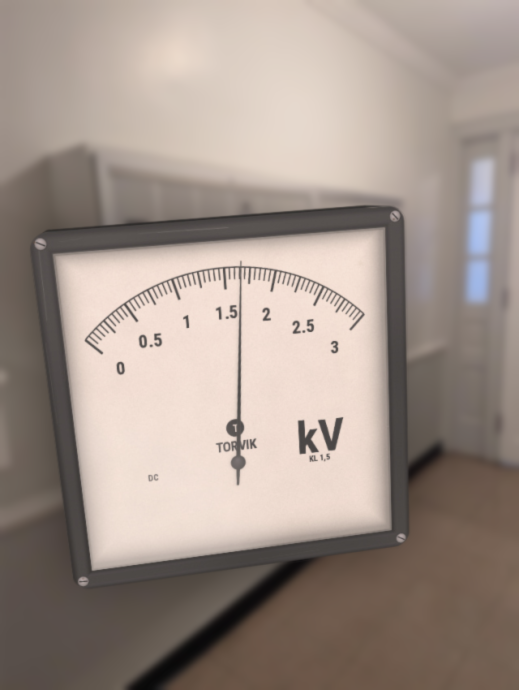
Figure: 1.65kV
